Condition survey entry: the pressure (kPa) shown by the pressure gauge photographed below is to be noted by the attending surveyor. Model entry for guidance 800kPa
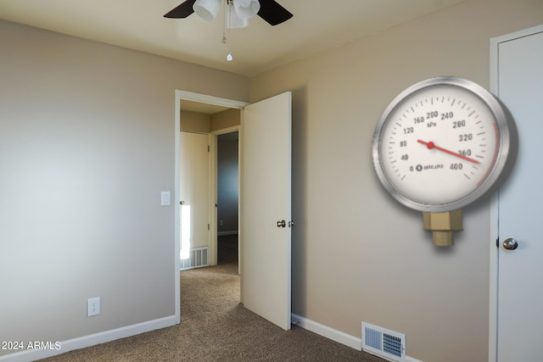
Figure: 370kPa
